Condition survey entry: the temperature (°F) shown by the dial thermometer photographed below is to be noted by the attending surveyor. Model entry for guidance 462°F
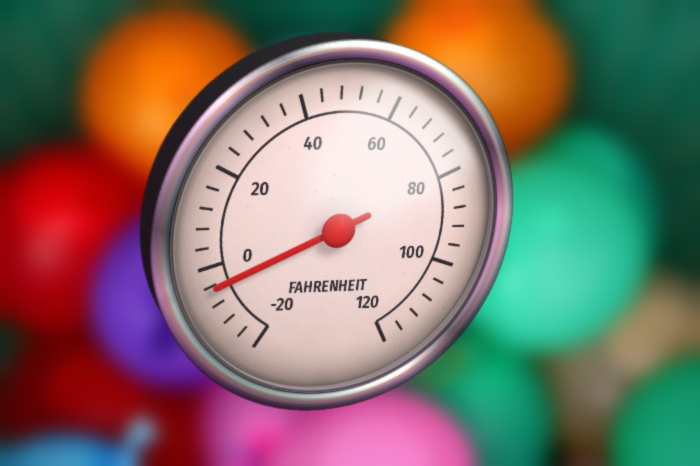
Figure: -4°F
